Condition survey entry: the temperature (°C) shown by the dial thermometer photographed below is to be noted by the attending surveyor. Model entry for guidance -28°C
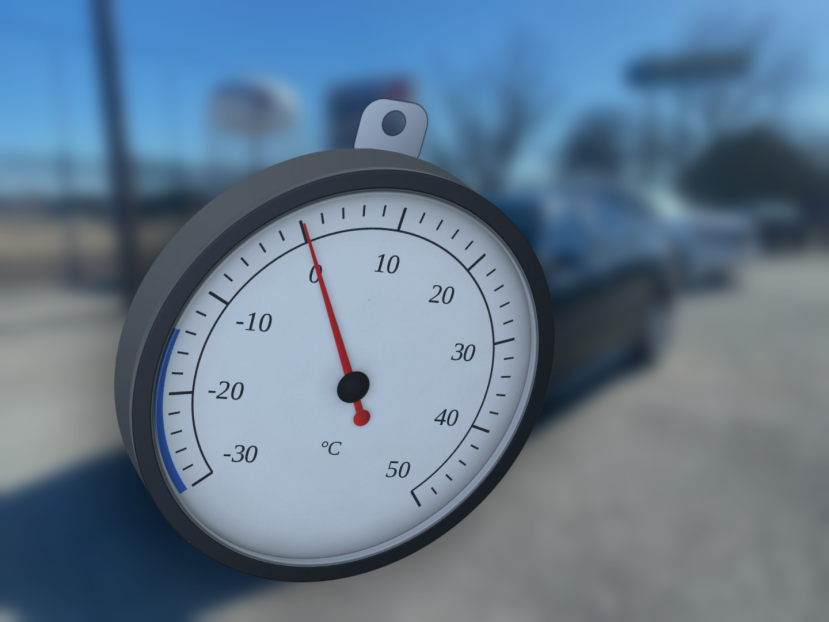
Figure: 0°C
